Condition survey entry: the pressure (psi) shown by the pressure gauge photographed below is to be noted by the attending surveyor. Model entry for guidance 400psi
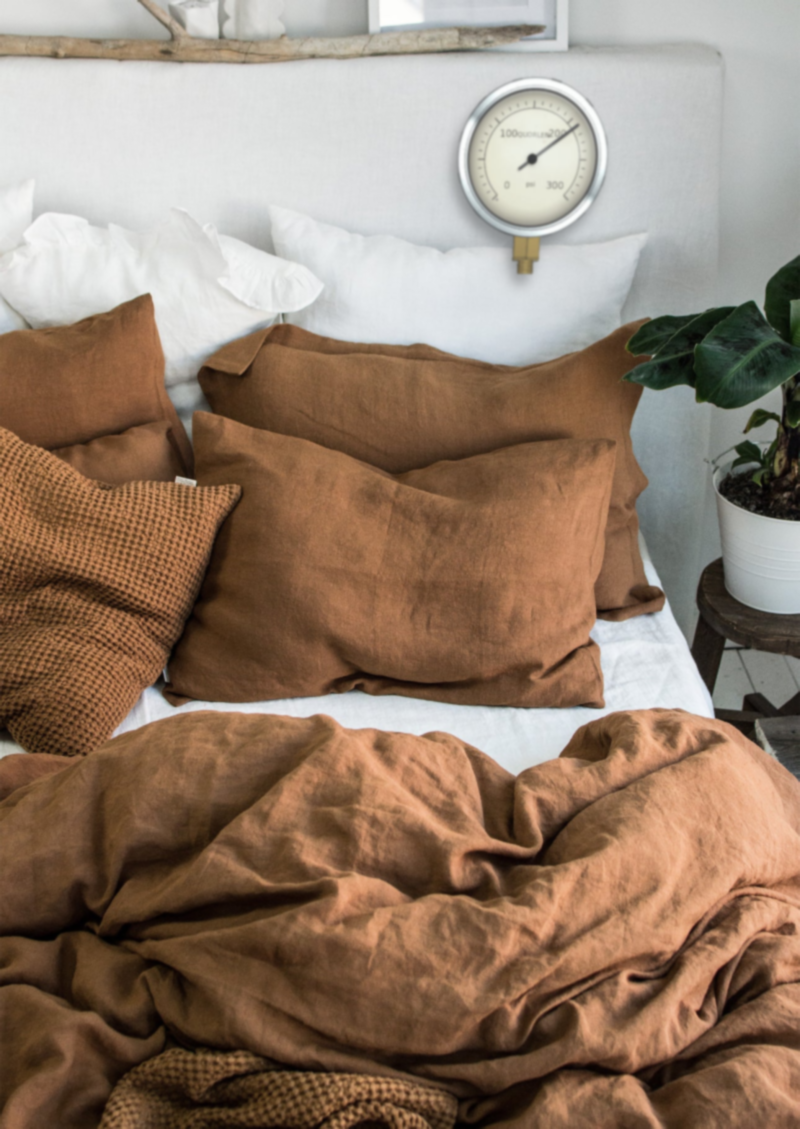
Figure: 210psi
